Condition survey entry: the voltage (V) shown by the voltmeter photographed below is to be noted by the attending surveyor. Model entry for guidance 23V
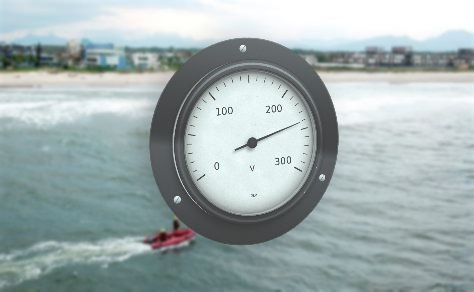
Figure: 240V
